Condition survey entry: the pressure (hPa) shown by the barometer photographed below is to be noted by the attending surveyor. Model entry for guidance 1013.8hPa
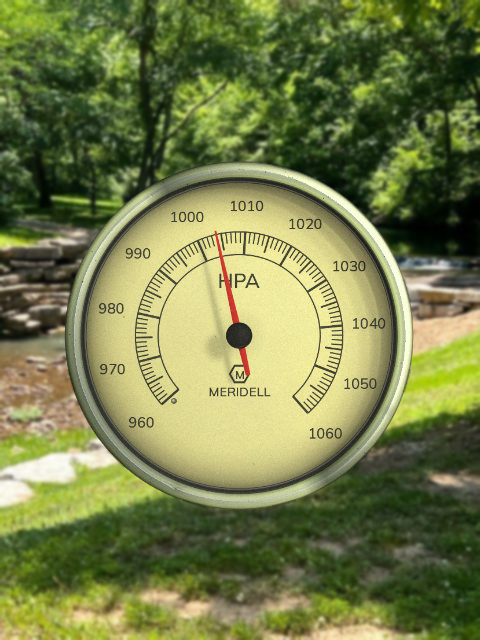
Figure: 1004hPa
